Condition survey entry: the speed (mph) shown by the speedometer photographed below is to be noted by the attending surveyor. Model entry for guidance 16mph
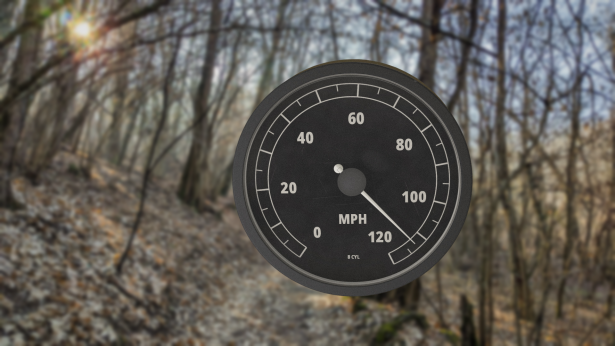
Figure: 112.5mph
